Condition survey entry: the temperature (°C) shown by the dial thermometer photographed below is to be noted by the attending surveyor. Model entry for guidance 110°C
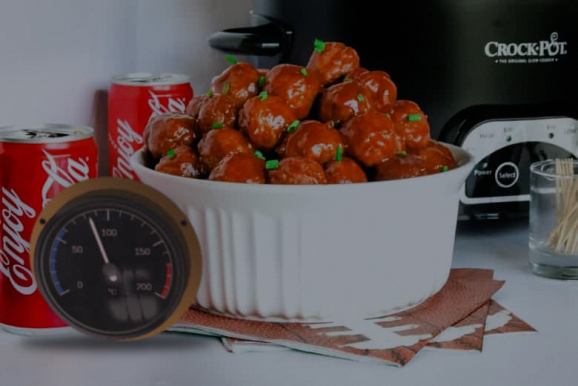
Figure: 85°C
